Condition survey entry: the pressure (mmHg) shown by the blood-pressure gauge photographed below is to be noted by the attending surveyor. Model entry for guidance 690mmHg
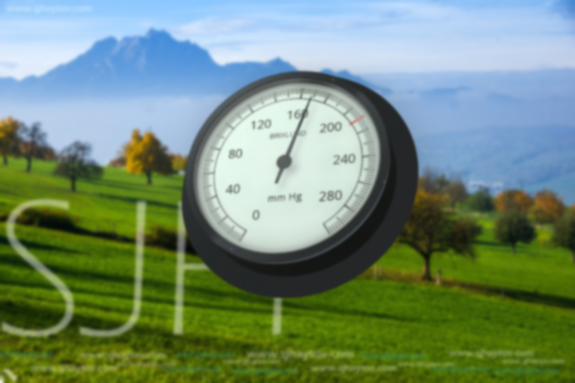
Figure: 170mmHg
